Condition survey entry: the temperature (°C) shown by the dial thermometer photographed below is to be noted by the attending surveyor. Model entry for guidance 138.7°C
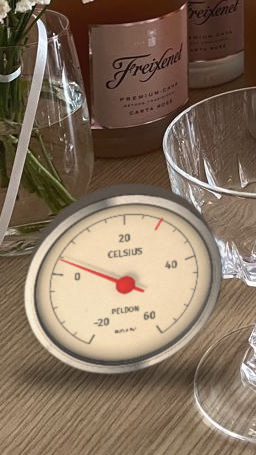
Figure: 4°C
